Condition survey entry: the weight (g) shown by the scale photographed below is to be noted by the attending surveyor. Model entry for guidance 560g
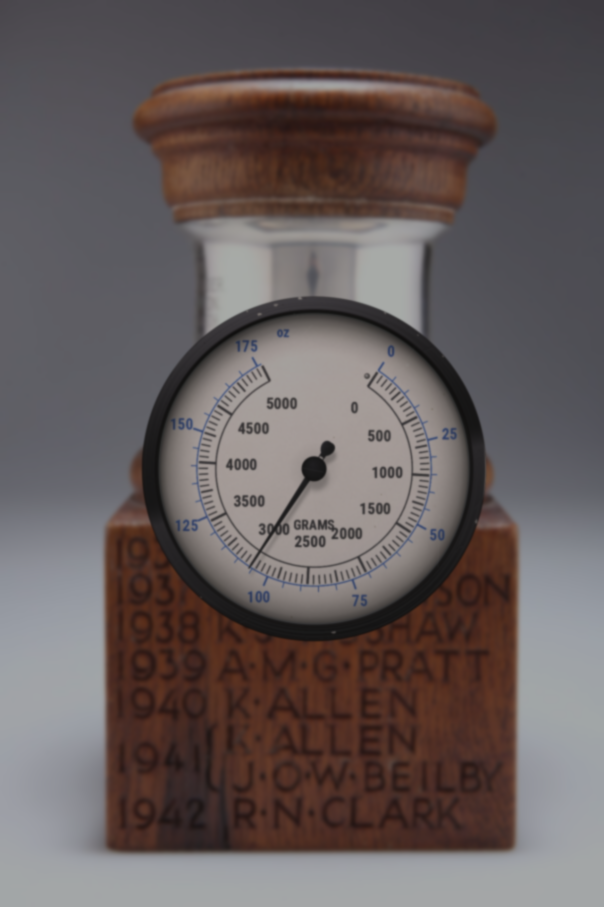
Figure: 3000g
